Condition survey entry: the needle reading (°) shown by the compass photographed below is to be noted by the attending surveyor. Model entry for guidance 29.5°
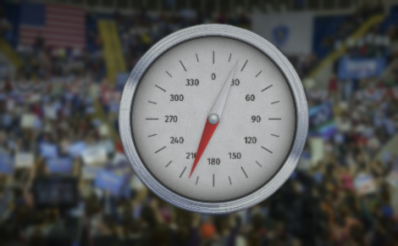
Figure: 202.5°
